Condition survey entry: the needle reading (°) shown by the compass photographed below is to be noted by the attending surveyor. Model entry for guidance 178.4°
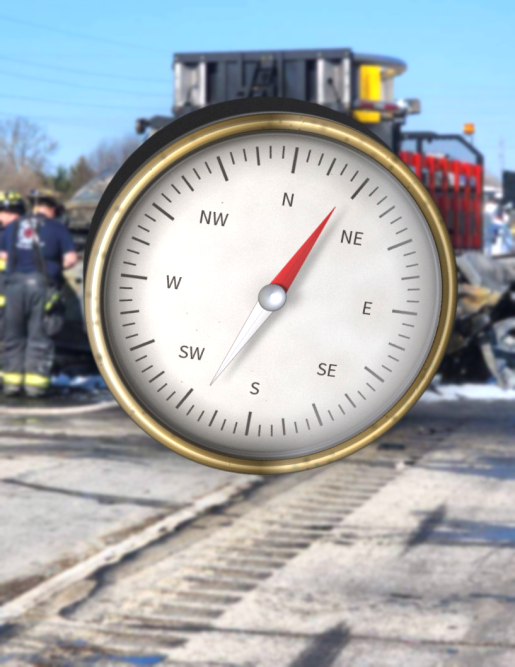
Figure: 25°
